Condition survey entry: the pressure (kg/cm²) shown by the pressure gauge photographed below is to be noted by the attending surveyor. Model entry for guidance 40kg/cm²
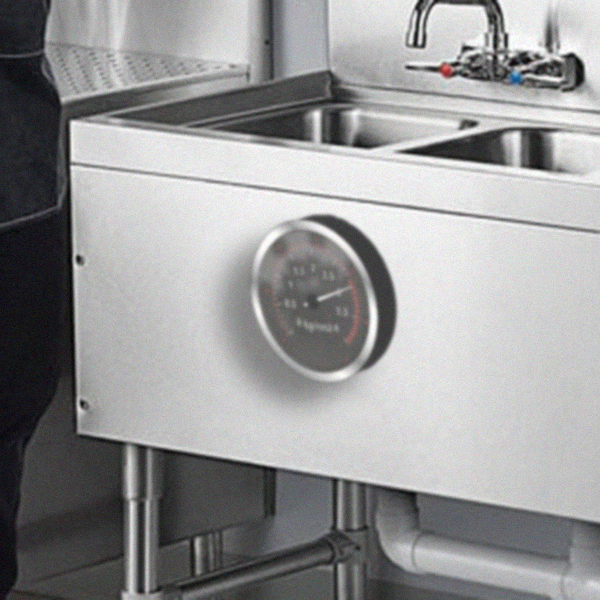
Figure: 3kg/cm²
